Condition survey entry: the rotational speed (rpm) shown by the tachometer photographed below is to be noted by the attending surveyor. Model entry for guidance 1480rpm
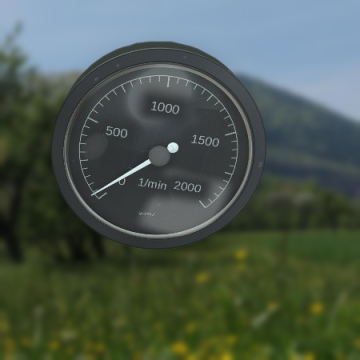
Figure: 50rpm
